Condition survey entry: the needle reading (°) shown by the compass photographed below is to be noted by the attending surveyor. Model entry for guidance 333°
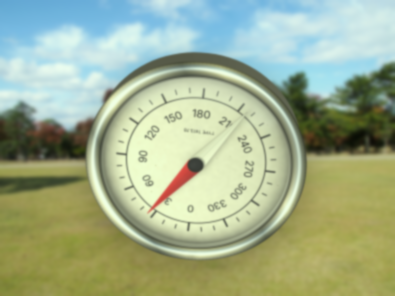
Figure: 35°
